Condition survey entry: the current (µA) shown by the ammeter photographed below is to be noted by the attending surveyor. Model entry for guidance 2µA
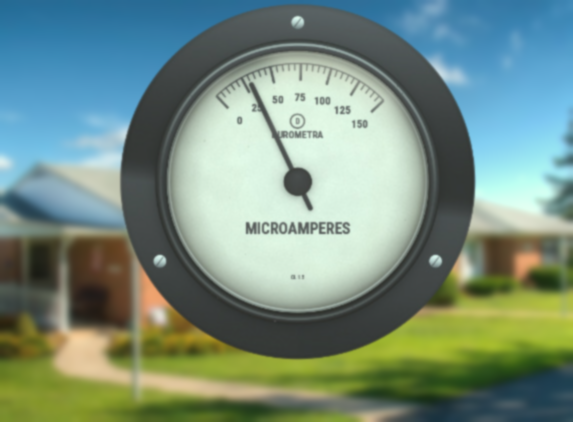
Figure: 30µA
